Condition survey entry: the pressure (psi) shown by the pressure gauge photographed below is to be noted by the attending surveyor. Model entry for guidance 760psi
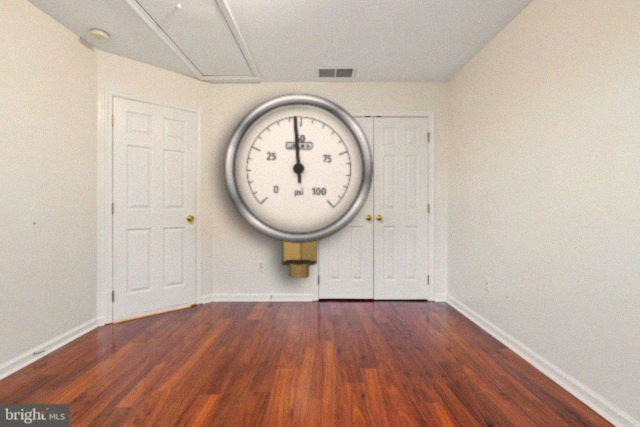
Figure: 47.5psi
